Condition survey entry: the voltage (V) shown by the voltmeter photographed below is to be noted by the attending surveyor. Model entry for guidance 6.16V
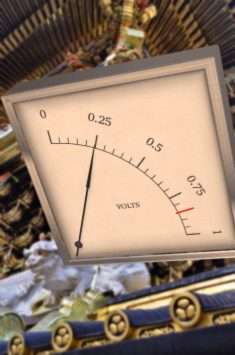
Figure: 0.25V
